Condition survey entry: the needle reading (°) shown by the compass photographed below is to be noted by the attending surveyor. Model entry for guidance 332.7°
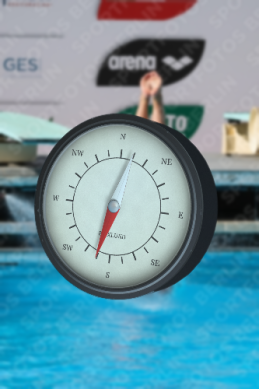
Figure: 195°
